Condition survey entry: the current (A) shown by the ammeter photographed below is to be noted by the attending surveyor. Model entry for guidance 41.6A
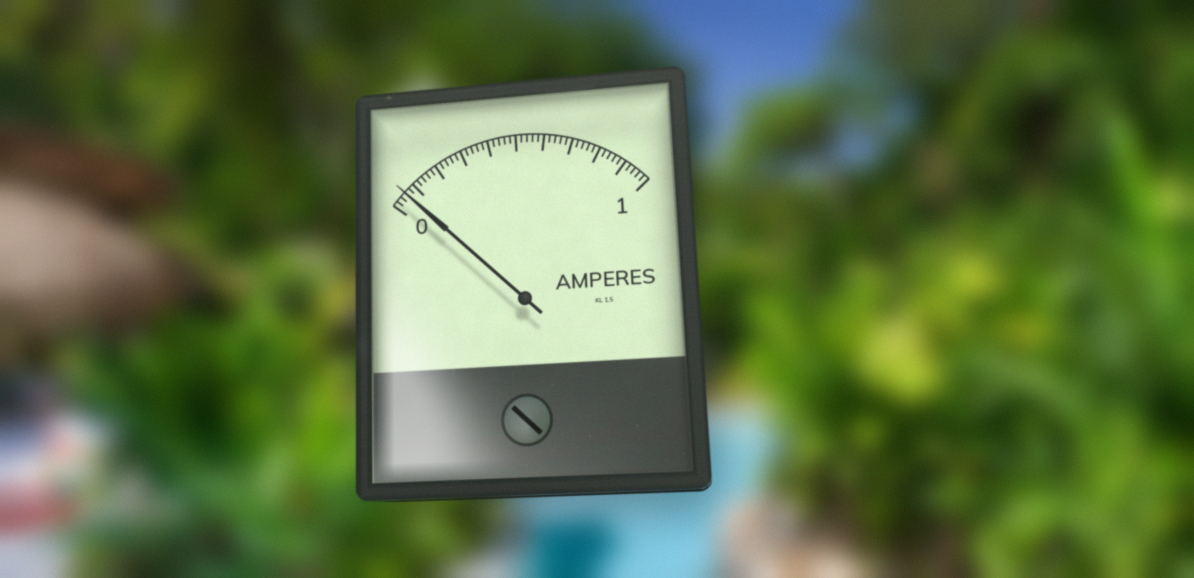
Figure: 0.06A
